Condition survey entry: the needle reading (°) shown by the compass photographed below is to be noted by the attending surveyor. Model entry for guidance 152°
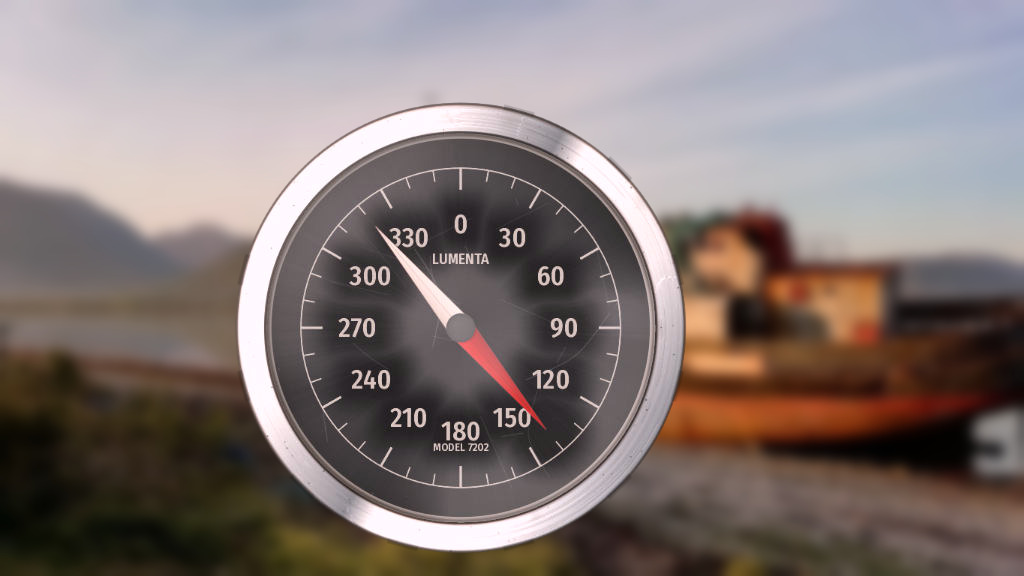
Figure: 140°
